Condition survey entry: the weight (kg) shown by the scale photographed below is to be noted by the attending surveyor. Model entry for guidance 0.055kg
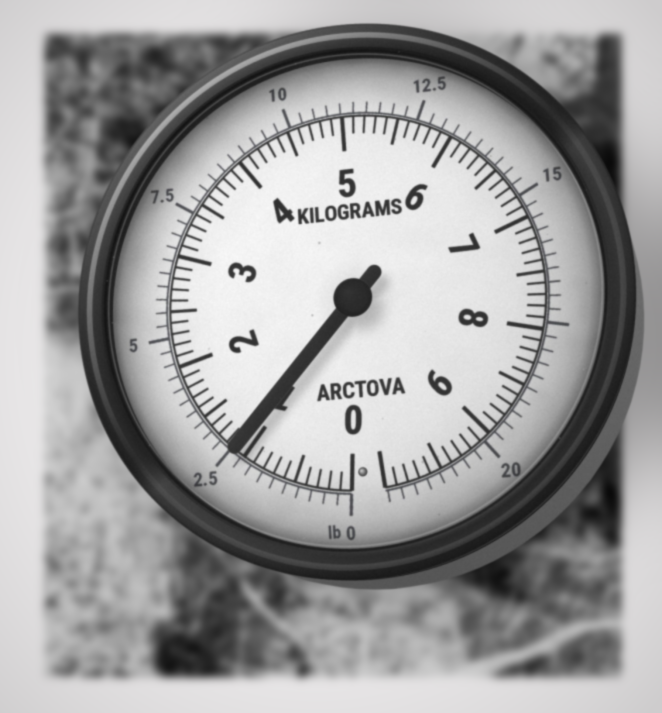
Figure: 1.1kg
